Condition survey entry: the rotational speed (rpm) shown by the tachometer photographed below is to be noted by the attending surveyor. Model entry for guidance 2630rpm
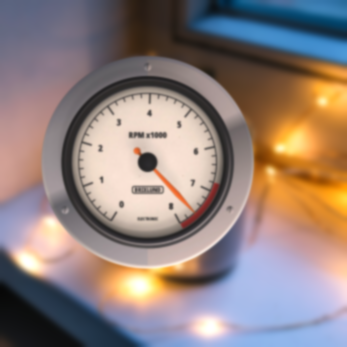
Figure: 7600rpm
